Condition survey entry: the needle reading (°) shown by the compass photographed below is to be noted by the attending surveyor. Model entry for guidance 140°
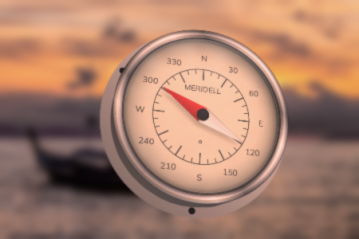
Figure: 300°
